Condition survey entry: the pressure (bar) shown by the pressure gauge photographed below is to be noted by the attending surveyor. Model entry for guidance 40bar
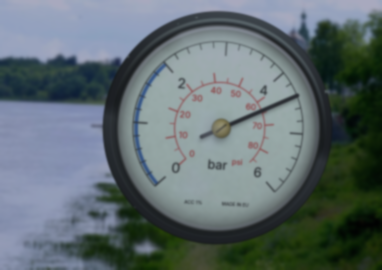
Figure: 4.4bar
